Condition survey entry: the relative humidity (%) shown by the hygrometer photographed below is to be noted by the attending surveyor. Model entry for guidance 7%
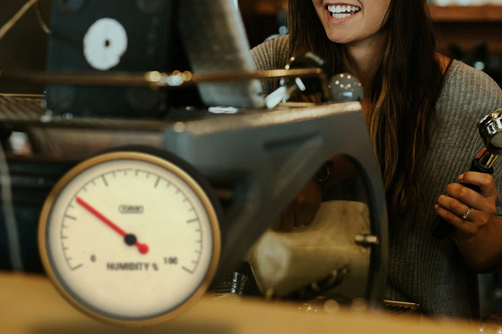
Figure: 28%
